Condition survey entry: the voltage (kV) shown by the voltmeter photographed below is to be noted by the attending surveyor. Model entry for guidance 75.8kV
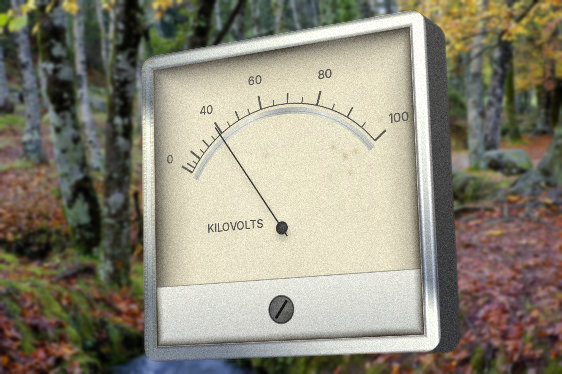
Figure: 40kV
